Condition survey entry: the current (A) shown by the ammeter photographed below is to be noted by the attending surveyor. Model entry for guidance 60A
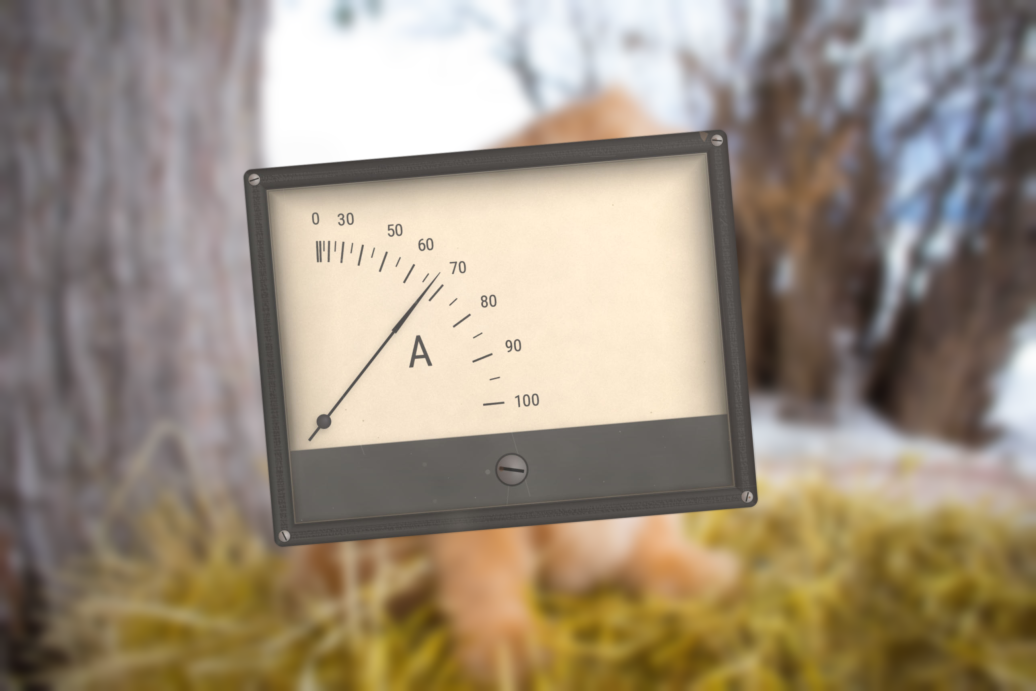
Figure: 67.5A
